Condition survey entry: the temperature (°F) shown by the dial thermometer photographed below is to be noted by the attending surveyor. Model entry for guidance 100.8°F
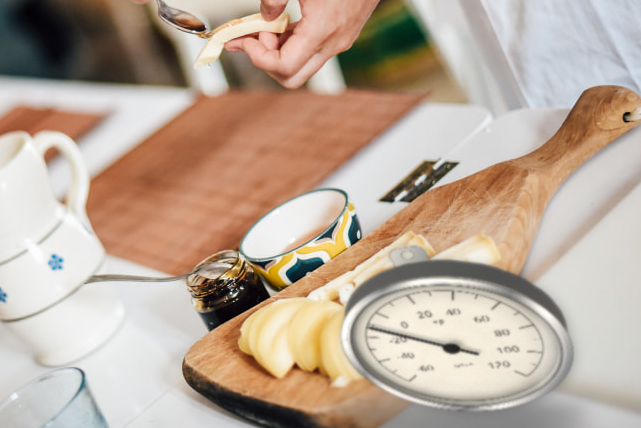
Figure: -10°F
